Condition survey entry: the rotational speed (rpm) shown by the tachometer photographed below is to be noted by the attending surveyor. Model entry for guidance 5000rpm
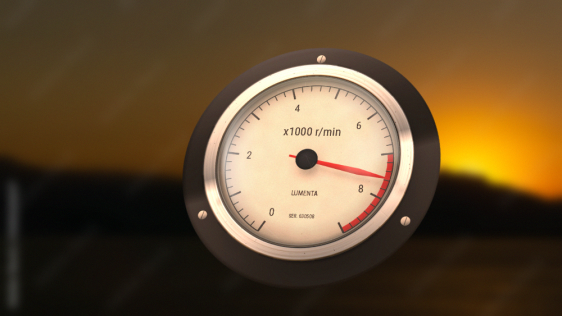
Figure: 7600rpm
